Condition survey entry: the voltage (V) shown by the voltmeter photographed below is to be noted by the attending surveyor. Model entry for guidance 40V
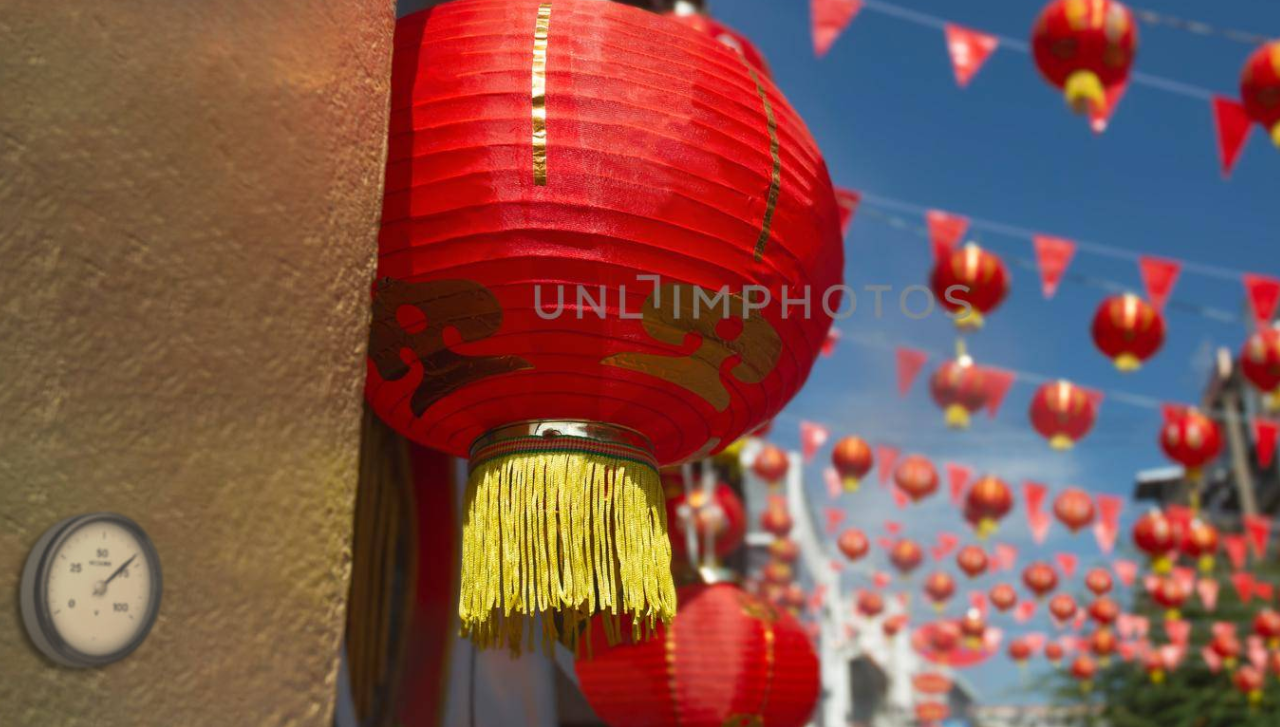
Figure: 70V
